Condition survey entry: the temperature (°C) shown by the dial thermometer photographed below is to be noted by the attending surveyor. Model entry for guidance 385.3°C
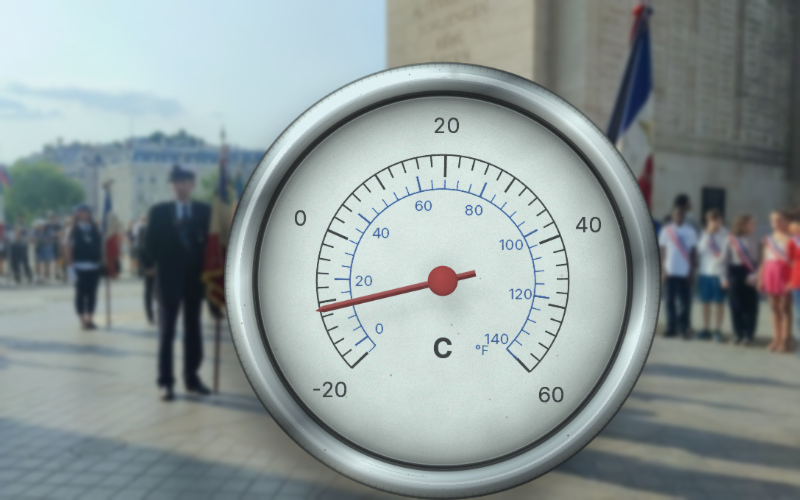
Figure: -11°C
